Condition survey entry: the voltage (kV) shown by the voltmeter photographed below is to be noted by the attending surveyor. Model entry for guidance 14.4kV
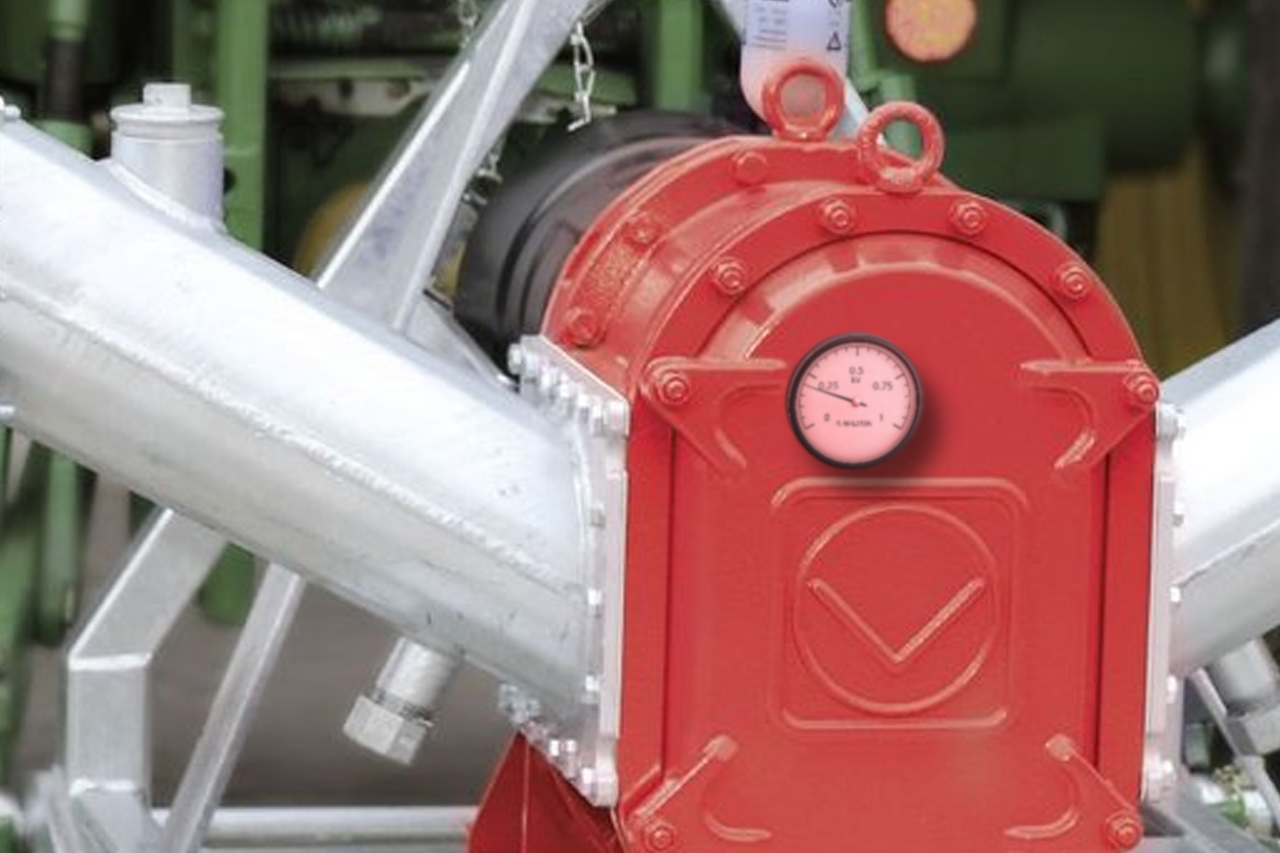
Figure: 0.2kV
